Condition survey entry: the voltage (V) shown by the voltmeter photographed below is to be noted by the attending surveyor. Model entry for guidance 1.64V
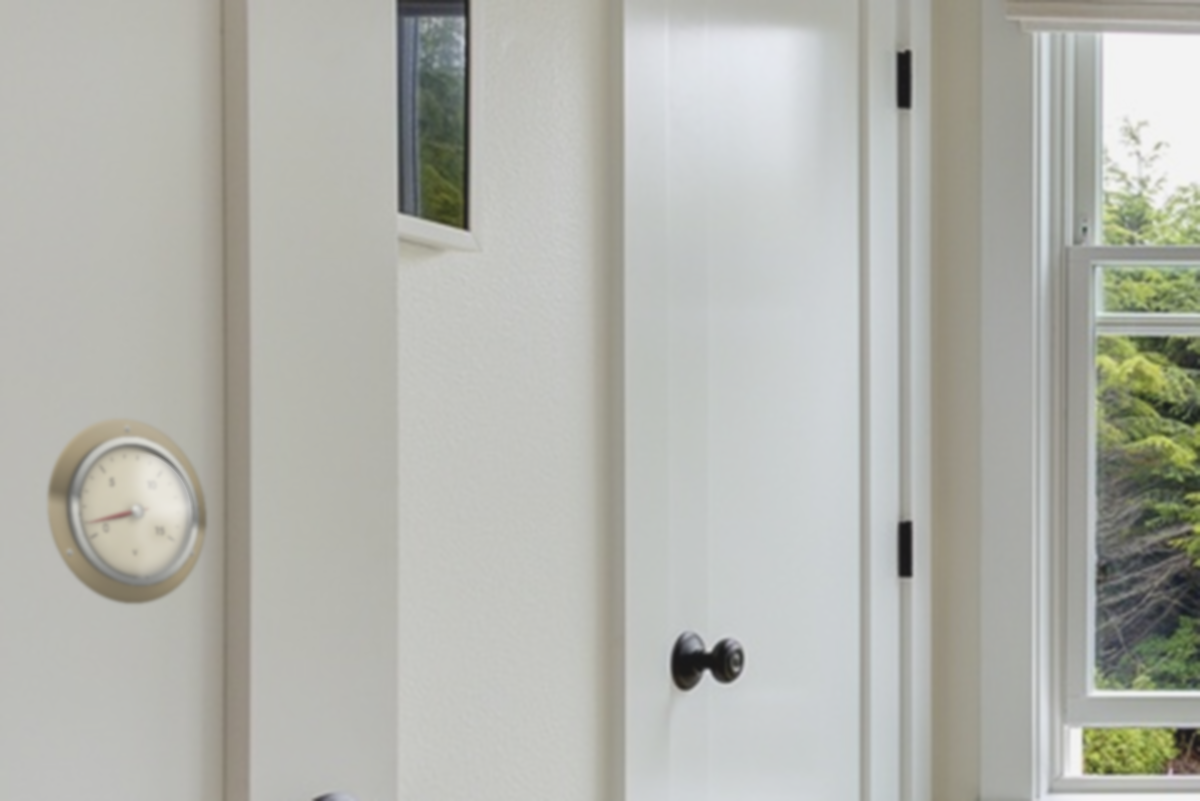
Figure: 1V
